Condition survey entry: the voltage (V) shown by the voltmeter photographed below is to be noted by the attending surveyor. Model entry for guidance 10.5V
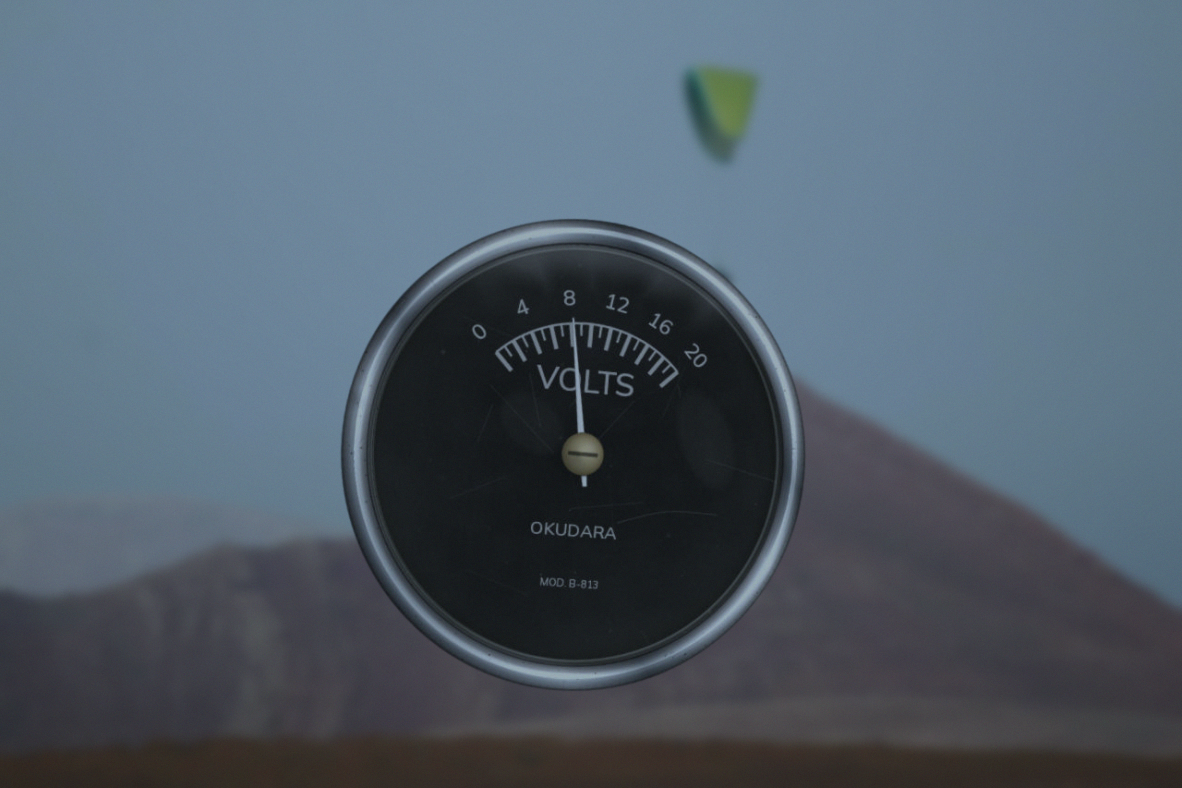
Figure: 8V
